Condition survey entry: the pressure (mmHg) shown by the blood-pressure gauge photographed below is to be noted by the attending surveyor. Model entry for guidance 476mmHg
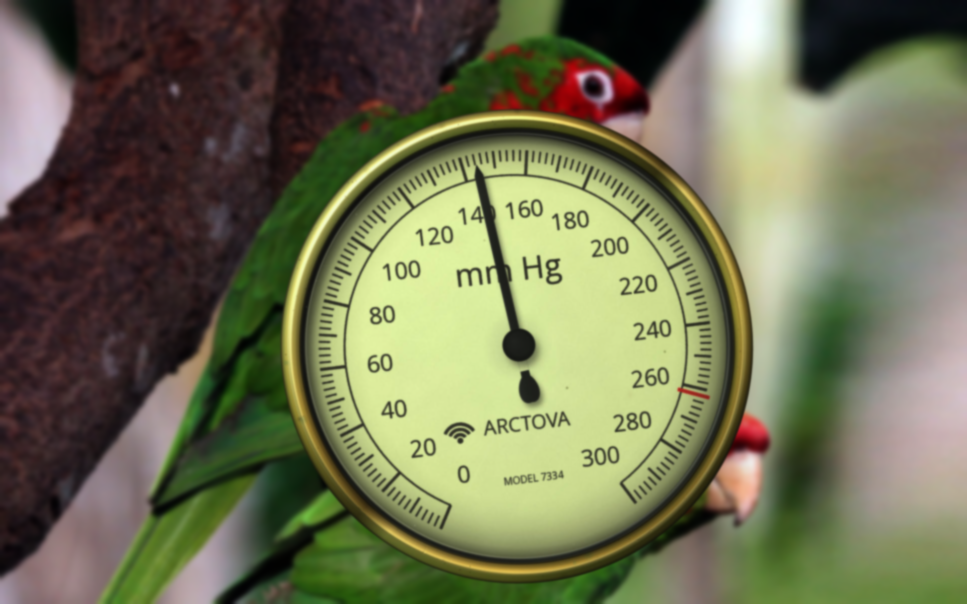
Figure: 144mmHg
